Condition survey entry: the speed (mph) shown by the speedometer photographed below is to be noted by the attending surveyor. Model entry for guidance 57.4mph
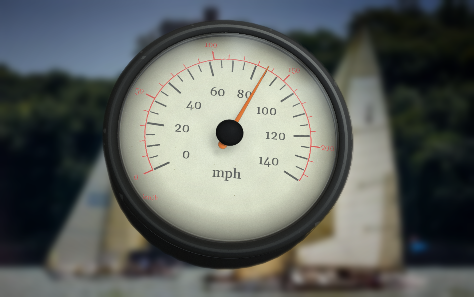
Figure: 85mph
